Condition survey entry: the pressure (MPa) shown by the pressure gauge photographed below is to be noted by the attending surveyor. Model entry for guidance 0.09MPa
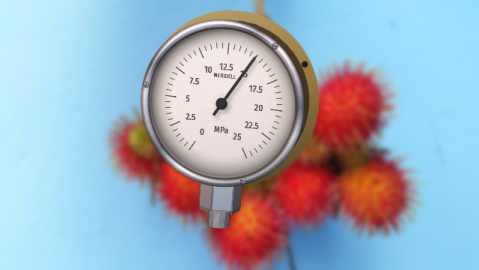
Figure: 15MPa
